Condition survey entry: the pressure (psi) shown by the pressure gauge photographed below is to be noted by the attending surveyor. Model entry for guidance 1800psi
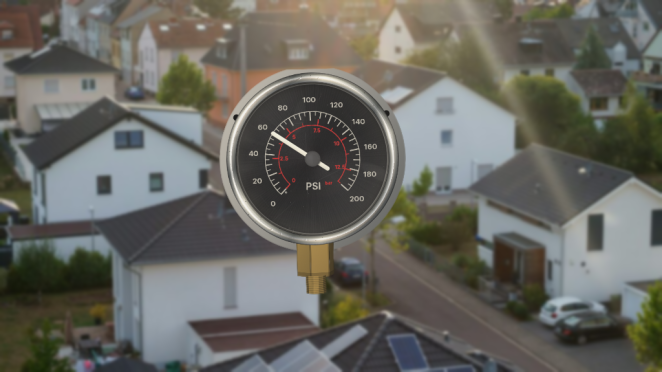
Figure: 60psi
